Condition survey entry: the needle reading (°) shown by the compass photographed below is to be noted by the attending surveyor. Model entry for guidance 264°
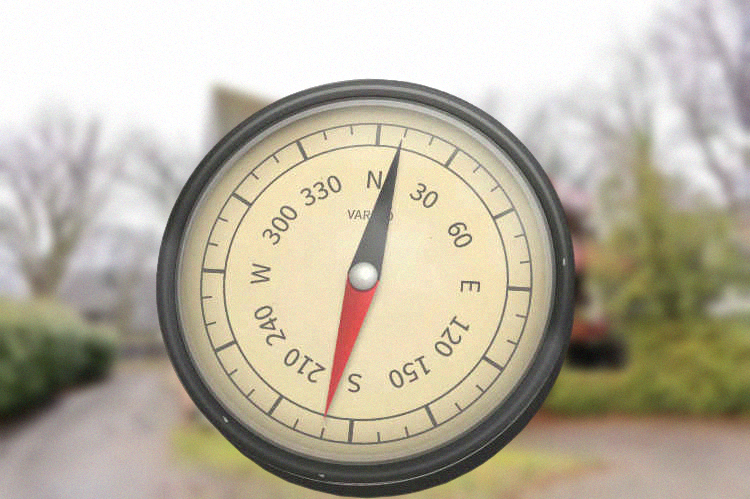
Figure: 190°
